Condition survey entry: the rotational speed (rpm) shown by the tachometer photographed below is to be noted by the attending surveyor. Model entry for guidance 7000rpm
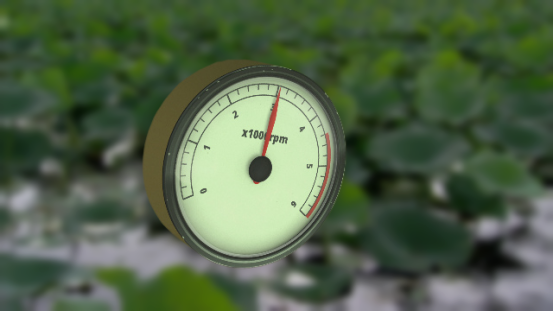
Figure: 3000rpm
